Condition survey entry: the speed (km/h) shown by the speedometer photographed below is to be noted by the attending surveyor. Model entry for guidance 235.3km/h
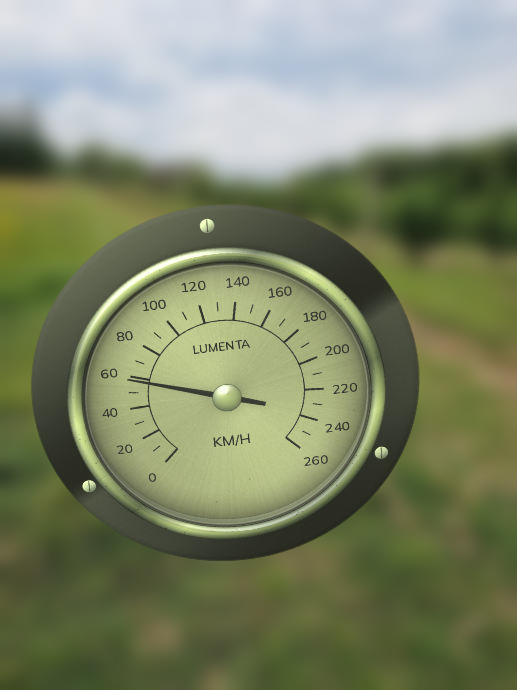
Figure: 60km/h
